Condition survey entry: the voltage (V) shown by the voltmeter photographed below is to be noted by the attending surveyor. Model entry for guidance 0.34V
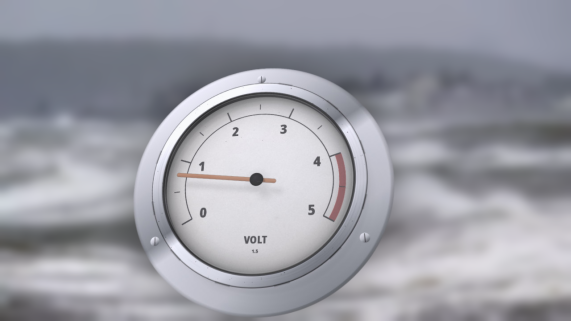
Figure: 0.75V
